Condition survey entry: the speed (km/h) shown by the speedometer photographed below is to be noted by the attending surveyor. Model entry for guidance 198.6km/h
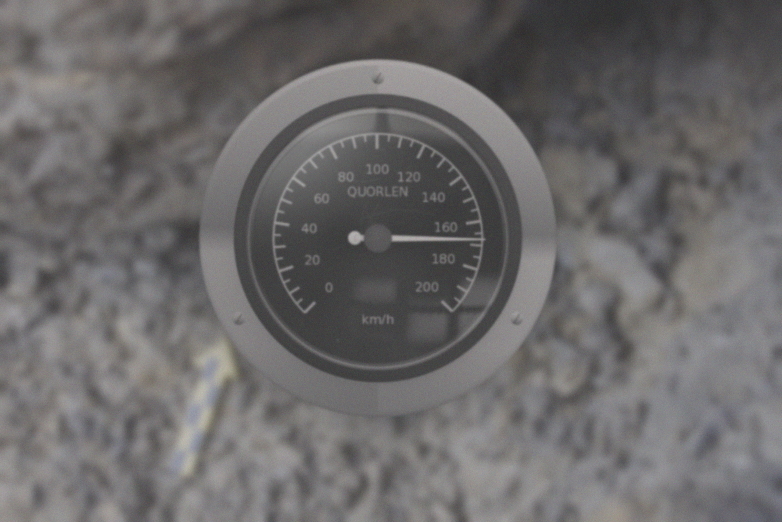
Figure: 167.5km/h
